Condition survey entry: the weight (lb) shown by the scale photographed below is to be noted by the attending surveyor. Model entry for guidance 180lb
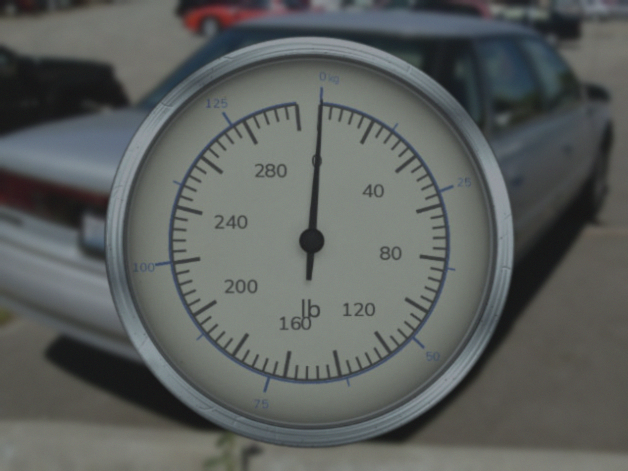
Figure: 0lb
